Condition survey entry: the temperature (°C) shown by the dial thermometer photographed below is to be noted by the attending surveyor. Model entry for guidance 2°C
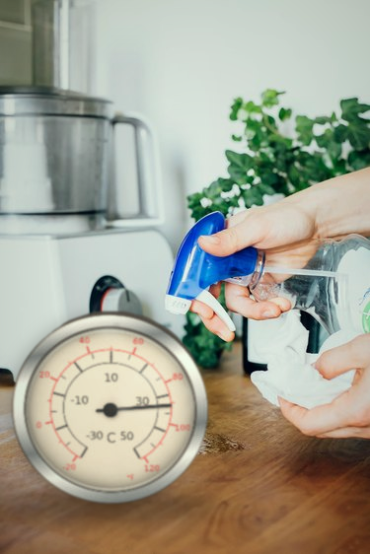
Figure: 32.5°C
